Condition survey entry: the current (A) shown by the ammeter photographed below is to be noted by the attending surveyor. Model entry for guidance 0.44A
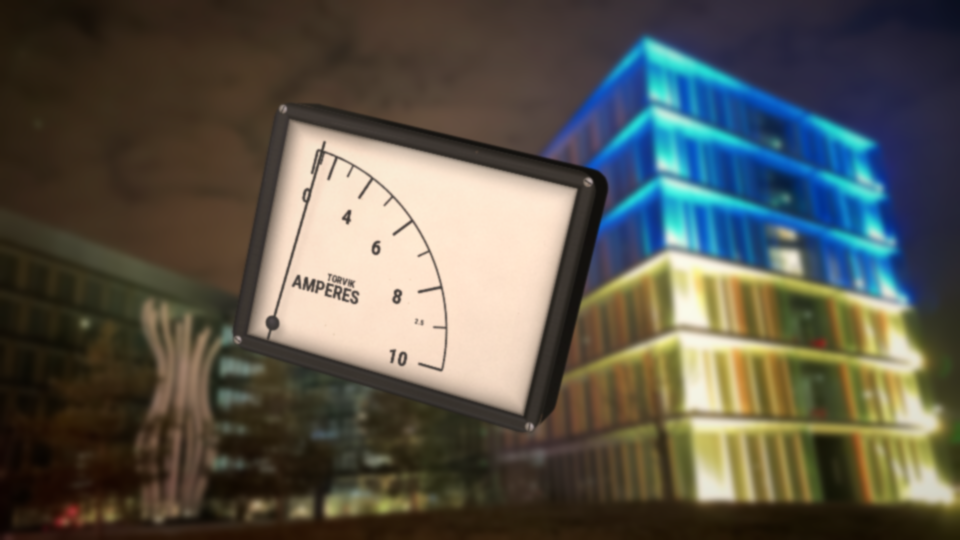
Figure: 1A
